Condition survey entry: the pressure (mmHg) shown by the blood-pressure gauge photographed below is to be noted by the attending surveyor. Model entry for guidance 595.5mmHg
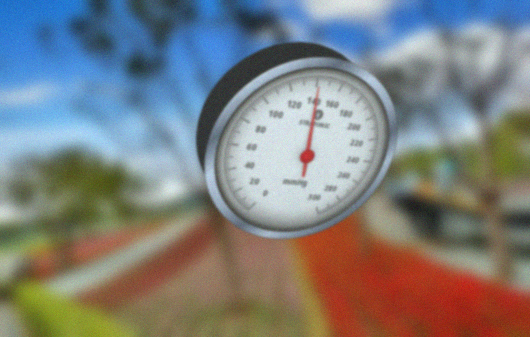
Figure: 140mmHg
